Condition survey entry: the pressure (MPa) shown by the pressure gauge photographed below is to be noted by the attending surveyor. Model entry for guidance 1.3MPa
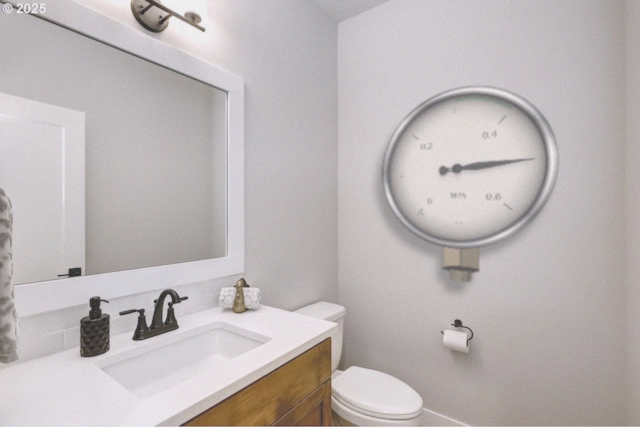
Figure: 0.5MPa
